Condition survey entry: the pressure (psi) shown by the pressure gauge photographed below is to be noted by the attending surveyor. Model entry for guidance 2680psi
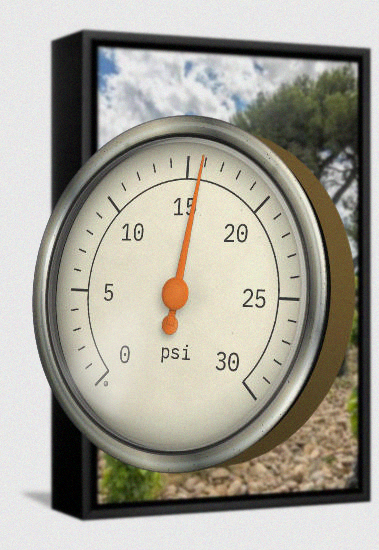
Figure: 16psi
